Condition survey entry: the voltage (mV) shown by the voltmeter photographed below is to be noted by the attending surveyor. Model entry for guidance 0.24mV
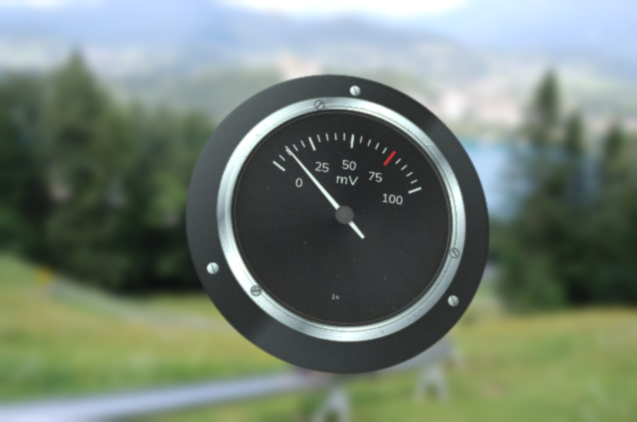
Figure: 10mV
